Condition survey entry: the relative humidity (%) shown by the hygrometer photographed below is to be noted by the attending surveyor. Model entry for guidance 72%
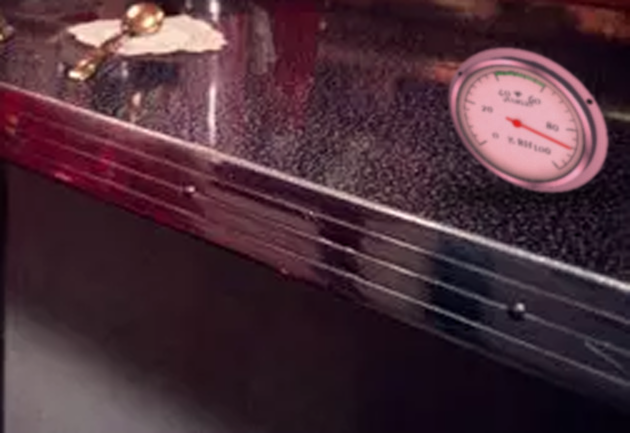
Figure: 88%
